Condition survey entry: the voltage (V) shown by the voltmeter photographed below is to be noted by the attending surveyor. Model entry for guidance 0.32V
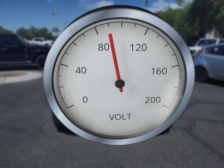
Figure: 90V
